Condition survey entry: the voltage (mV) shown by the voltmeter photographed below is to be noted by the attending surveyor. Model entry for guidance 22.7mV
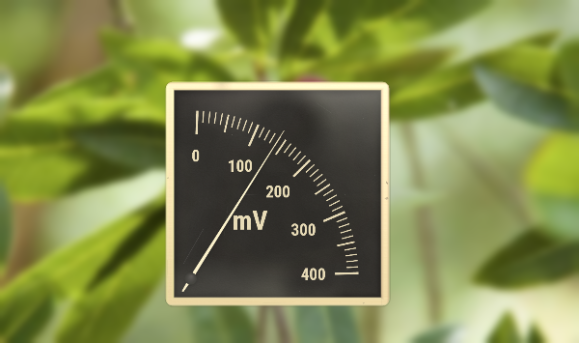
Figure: 140mV
